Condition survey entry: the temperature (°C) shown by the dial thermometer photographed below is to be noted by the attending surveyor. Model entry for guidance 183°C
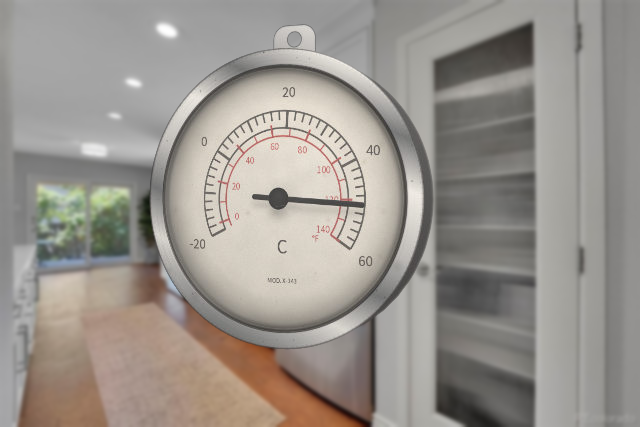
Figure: 50°C
